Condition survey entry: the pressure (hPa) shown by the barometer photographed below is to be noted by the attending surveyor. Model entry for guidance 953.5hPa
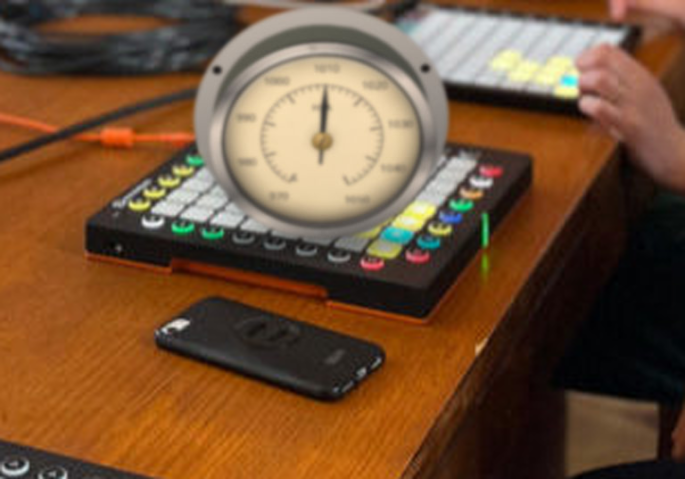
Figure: 1010hPa
